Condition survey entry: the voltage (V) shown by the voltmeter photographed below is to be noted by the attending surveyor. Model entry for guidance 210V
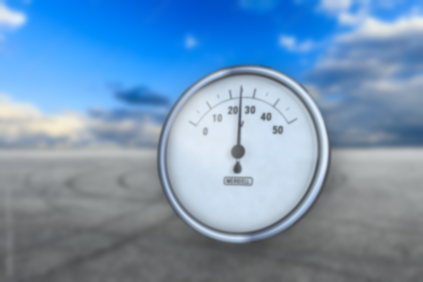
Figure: 25V
